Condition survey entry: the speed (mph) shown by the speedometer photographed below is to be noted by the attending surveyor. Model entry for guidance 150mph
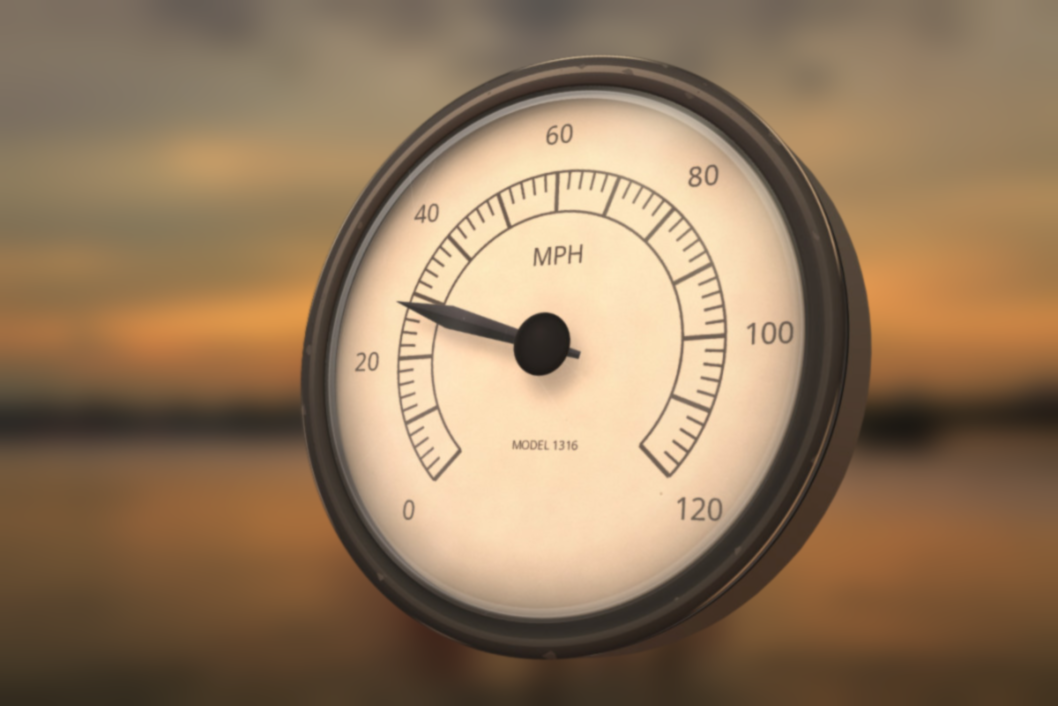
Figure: 28mph
